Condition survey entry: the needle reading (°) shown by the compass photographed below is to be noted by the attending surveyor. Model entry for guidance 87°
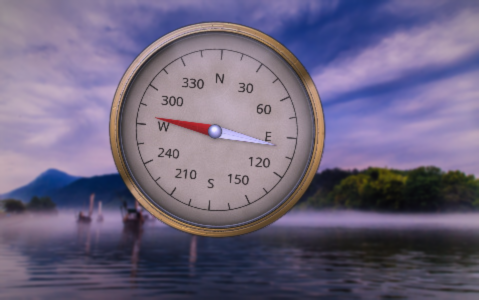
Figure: 277.5°
